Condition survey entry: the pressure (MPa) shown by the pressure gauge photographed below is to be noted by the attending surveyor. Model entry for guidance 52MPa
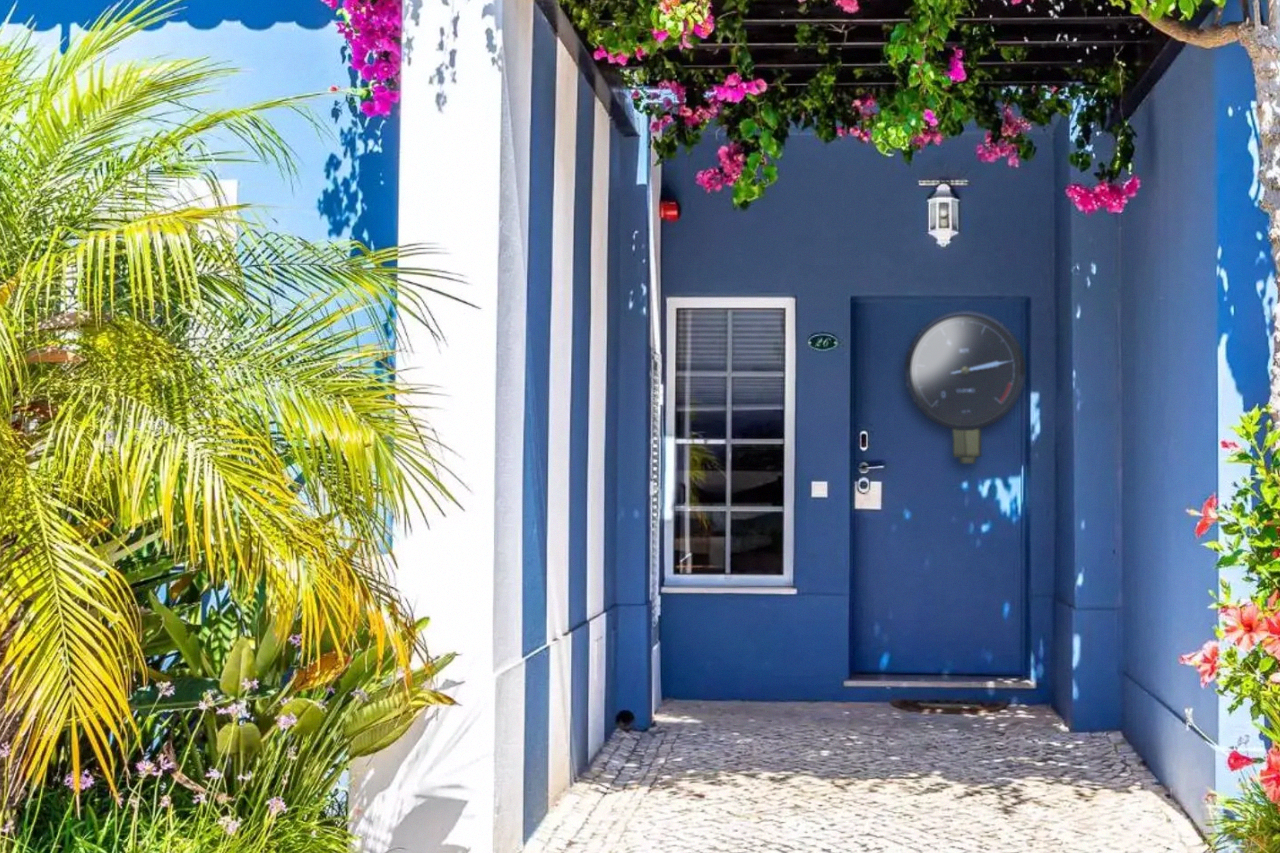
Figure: 8MPa
